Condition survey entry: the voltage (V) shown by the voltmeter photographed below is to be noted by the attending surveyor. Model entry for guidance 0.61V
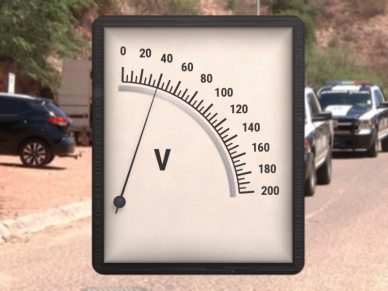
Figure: 40V
